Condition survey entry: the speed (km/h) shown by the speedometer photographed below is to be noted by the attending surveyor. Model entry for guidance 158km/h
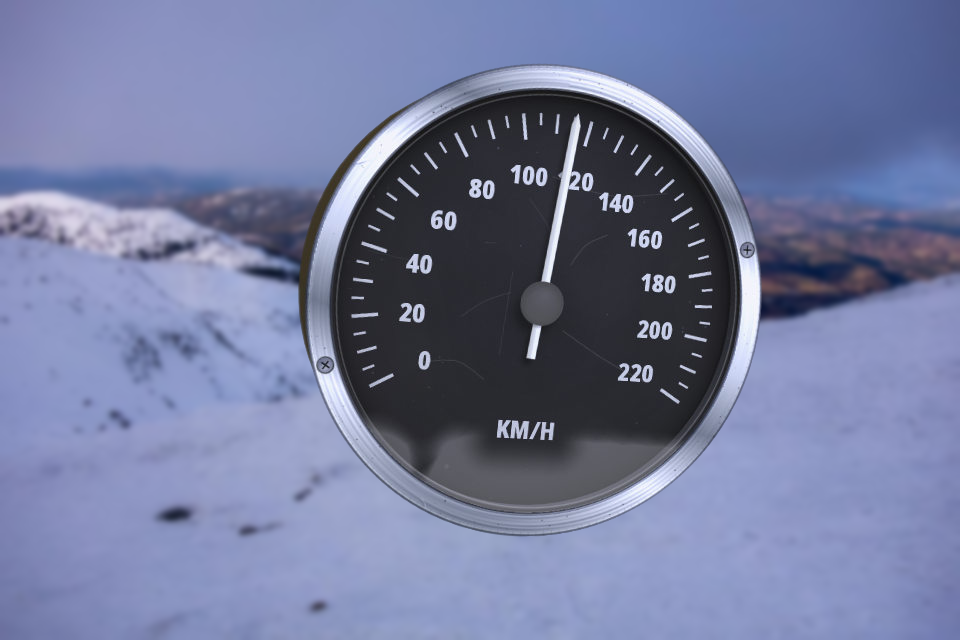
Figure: 115km/h
